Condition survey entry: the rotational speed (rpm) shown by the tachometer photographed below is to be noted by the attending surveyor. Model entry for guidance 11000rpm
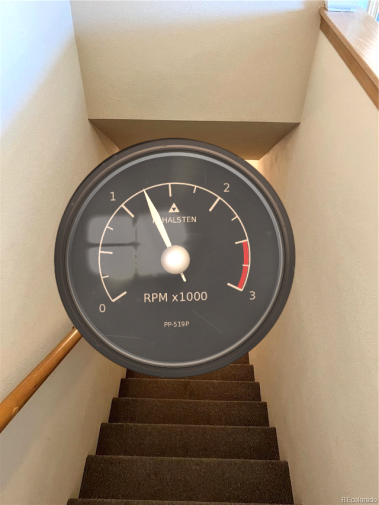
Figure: 1250rpm
